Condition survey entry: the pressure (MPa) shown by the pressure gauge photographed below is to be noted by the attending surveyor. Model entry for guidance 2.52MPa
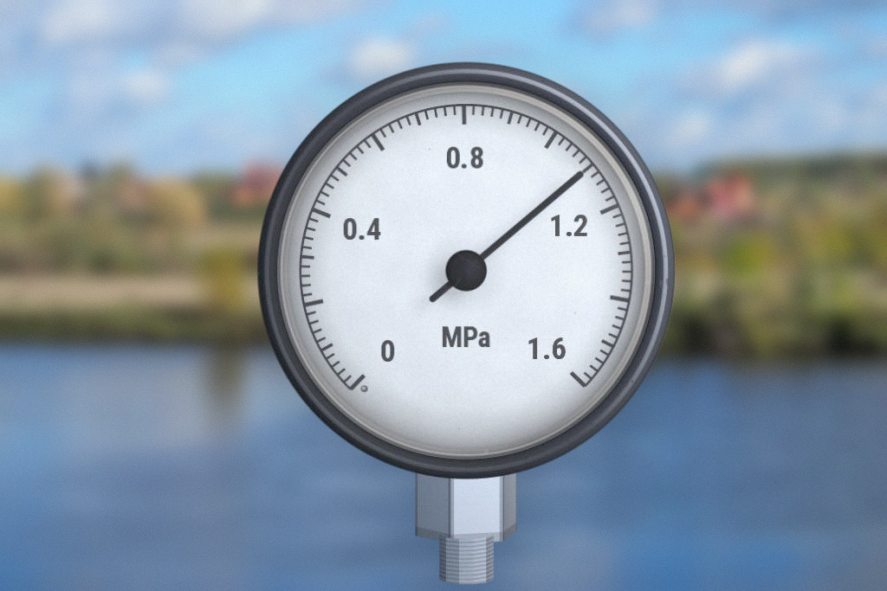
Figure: 1.1MPa
